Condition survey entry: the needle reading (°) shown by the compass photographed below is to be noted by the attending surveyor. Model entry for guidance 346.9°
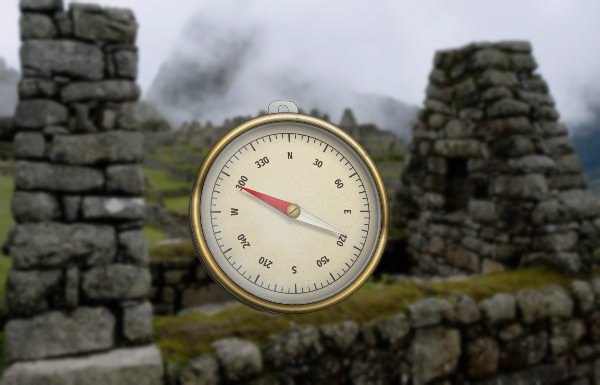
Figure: 295°
